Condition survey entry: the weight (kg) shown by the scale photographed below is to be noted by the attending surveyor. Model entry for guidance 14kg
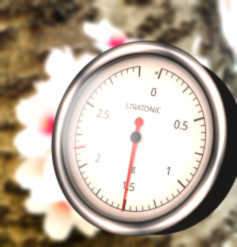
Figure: 1.5kg
